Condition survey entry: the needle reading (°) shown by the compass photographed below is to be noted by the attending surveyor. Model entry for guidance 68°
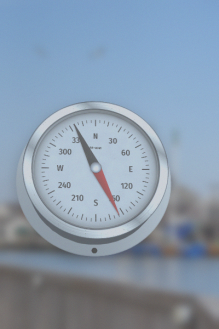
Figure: 155°
